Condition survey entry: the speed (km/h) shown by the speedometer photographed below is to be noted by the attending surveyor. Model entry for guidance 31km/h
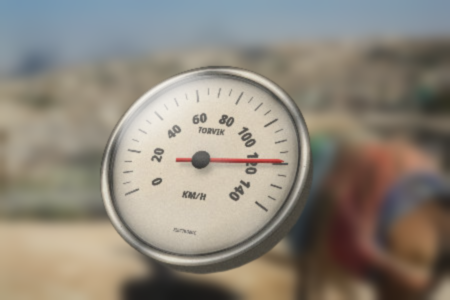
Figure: 120km/h
